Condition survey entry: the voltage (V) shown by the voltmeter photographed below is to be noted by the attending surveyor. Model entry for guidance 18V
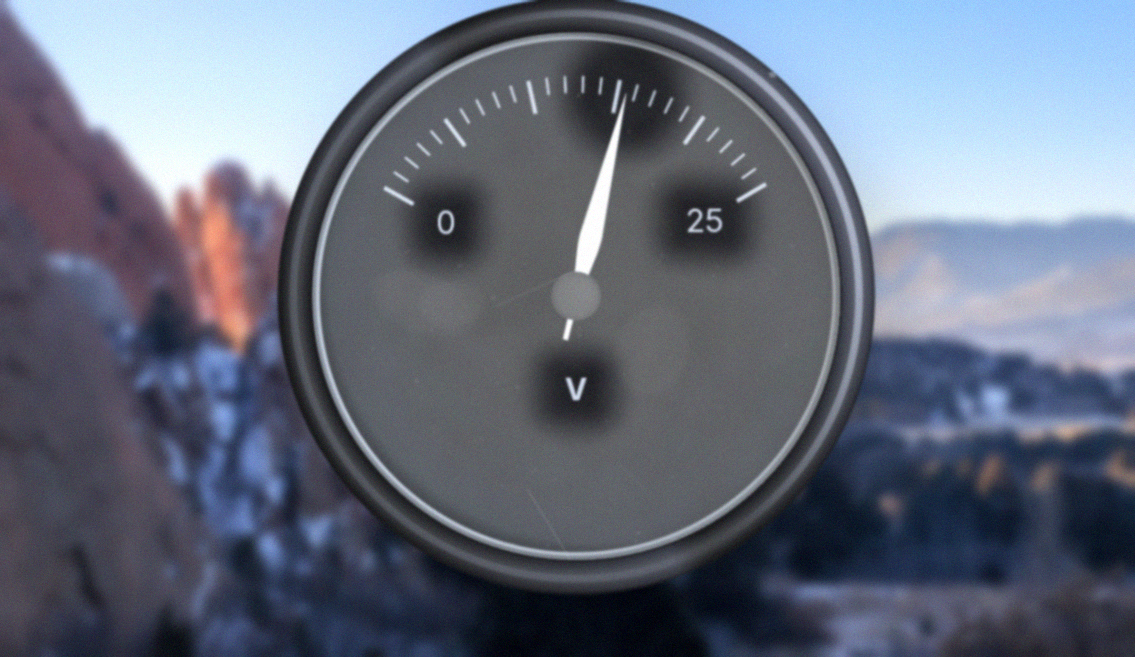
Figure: 15.5V
